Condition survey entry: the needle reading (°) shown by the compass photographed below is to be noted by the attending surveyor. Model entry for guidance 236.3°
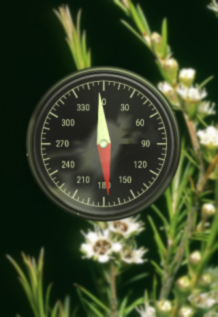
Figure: 175°
